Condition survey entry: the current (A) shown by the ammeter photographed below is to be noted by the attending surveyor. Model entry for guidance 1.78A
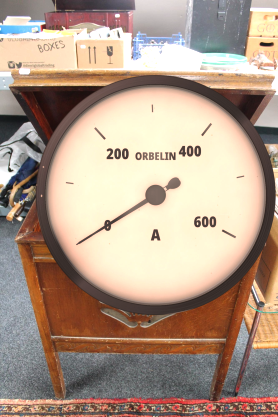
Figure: 0A
